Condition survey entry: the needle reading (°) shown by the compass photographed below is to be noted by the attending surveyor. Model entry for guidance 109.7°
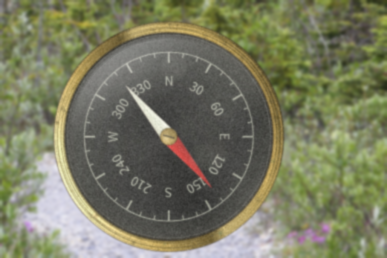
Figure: 140°
